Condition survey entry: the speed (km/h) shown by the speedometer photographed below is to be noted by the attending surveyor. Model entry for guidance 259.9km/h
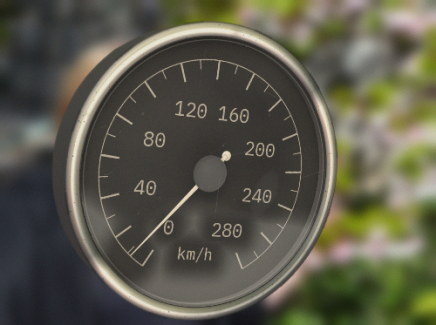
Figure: 10km/h
